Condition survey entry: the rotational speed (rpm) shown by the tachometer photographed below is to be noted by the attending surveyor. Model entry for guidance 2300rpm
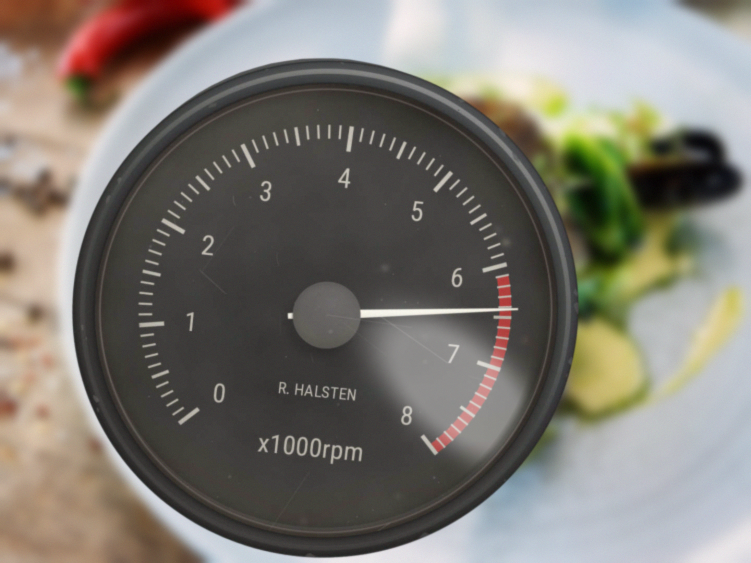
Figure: 6400rpm
